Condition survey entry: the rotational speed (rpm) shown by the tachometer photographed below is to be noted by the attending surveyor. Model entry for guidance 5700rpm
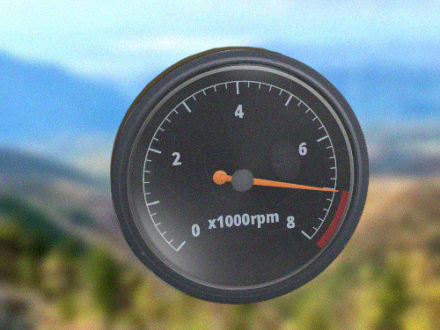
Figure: 7000rpm
